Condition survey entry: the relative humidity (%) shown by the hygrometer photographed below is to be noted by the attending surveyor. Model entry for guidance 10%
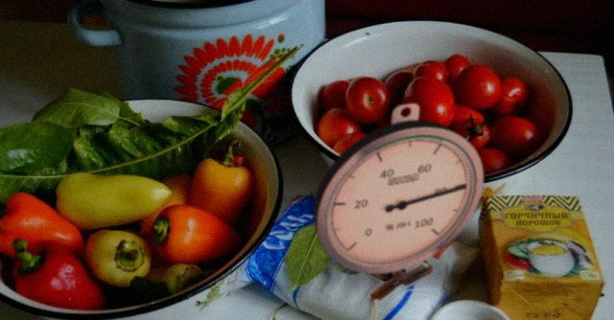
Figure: 80%
